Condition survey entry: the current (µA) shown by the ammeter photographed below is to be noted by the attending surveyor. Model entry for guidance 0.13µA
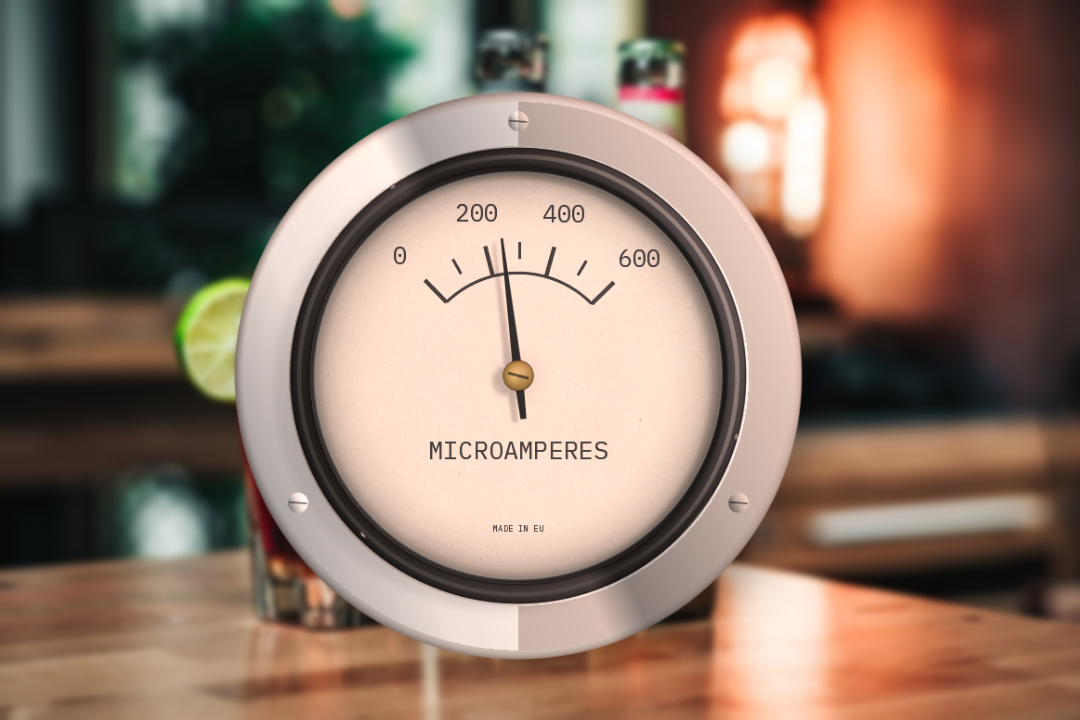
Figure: 250µA
